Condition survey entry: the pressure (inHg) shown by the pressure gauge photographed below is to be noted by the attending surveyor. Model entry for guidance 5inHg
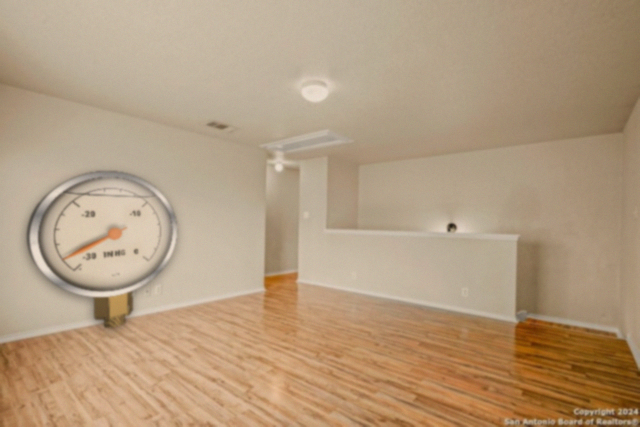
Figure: -28inHg
